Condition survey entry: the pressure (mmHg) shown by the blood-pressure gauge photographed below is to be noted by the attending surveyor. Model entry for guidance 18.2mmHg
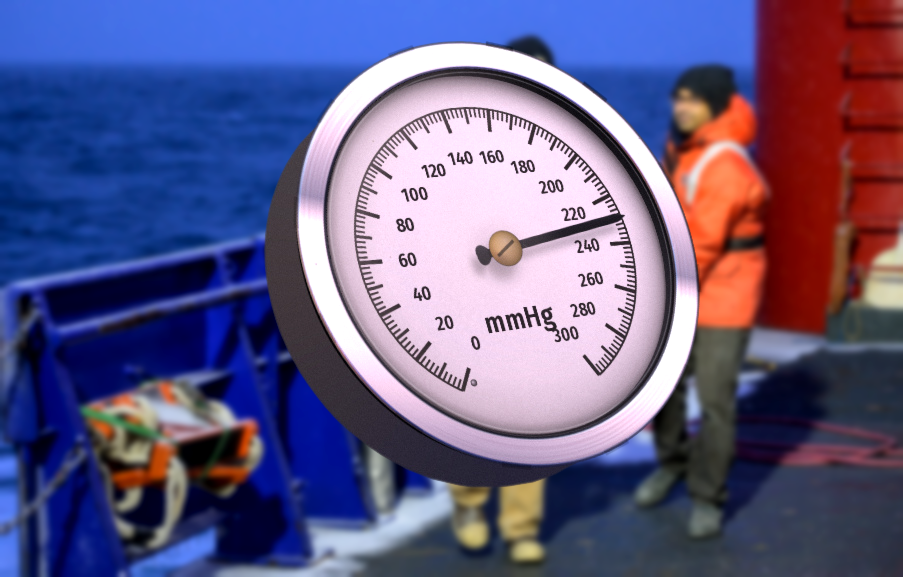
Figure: 230mmHg
